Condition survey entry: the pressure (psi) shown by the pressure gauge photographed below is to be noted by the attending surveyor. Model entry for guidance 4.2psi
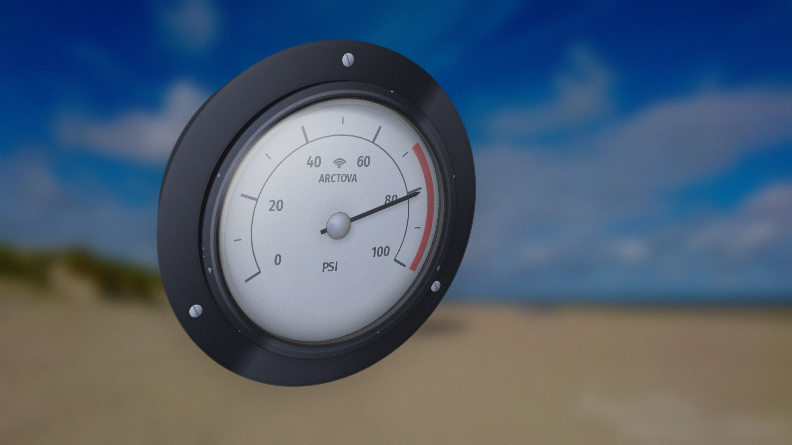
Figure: 80psi
